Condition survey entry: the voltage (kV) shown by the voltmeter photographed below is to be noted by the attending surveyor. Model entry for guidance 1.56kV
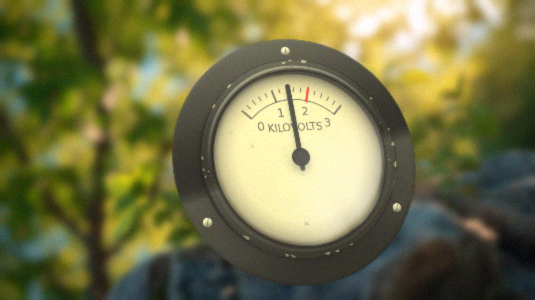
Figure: 1.4kV
